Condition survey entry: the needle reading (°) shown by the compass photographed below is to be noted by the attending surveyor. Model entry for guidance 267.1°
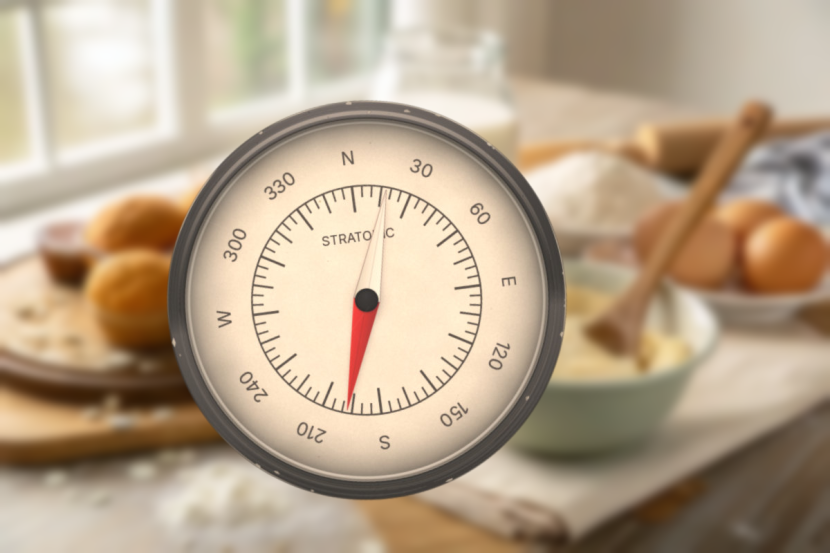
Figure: 197.5°
